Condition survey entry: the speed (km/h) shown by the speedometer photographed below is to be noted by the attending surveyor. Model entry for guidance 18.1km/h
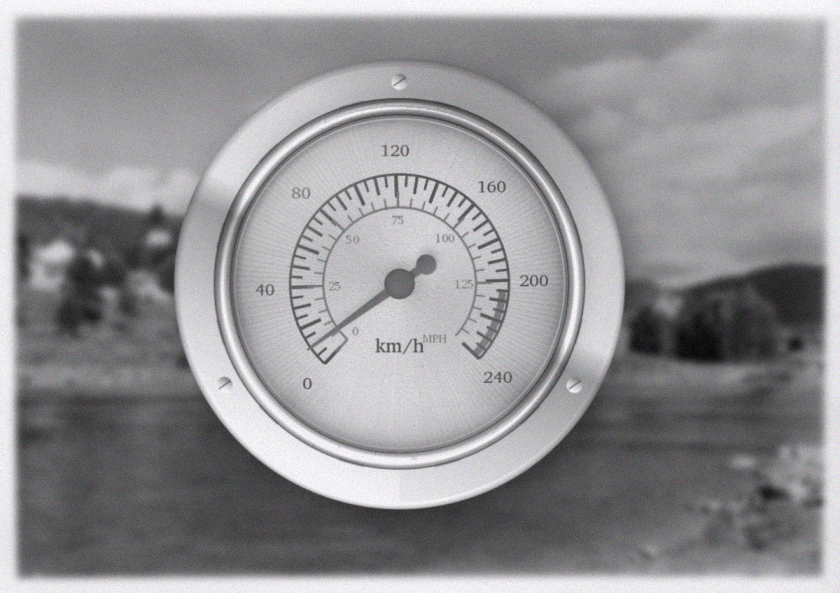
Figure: 10km/h
